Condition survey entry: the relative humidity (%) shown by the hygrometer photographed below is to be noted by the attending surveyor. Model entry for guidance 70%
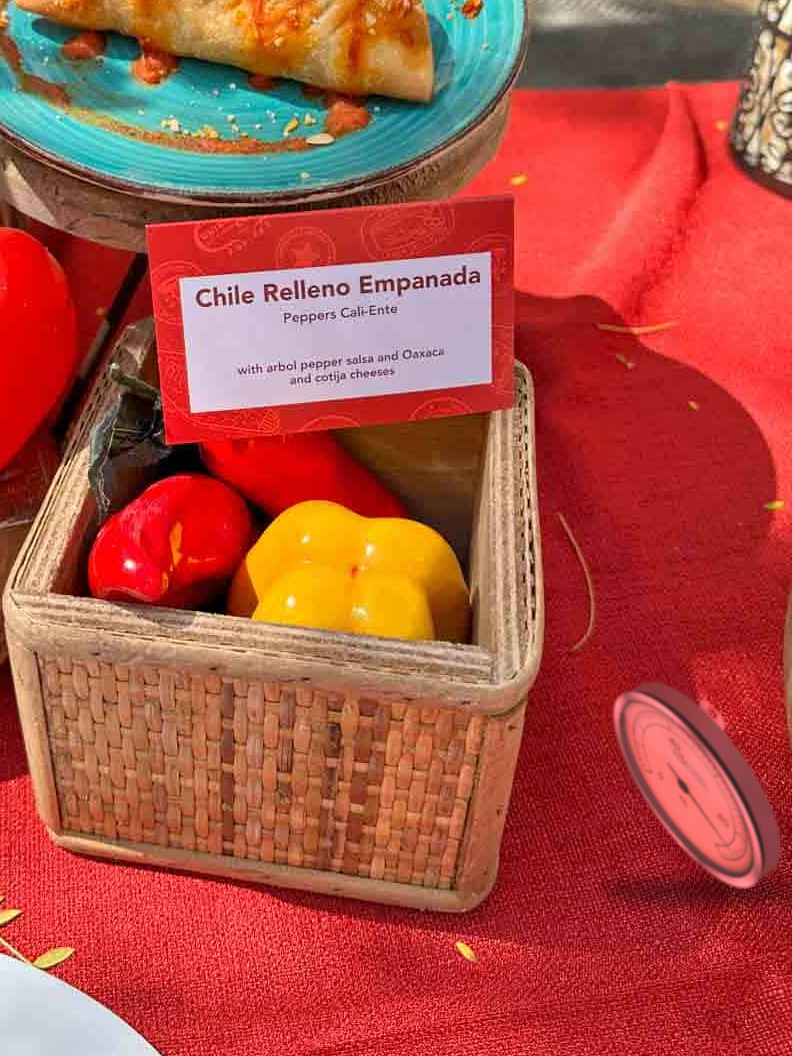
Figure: 90%
